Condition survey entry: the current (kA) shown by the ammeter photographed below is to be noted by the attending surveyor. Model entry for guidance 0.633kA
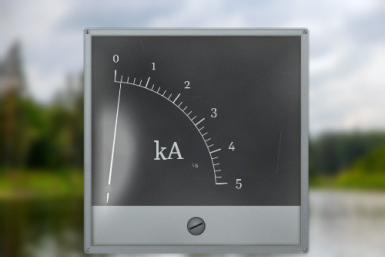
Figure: 0.2kA
